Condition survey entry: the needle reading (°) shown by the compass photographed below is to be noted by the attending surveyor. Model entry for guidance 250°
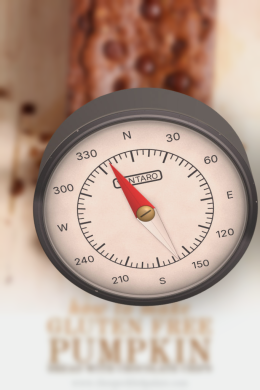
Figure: 340°
